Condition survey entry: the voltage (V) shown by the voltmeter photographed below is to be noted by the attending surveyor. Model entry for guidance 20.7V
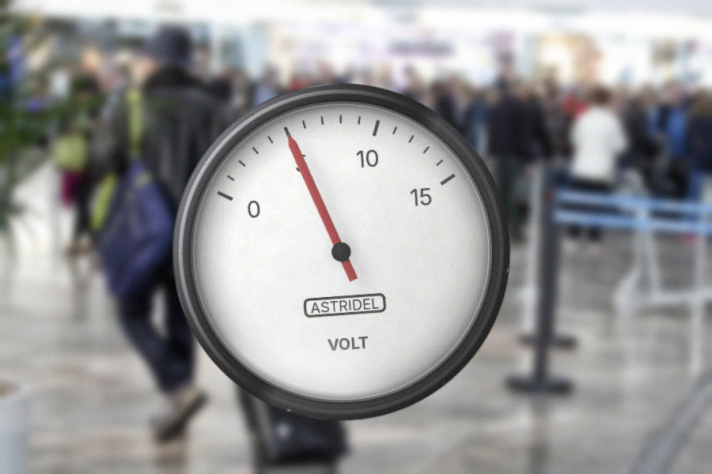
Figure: 5V
